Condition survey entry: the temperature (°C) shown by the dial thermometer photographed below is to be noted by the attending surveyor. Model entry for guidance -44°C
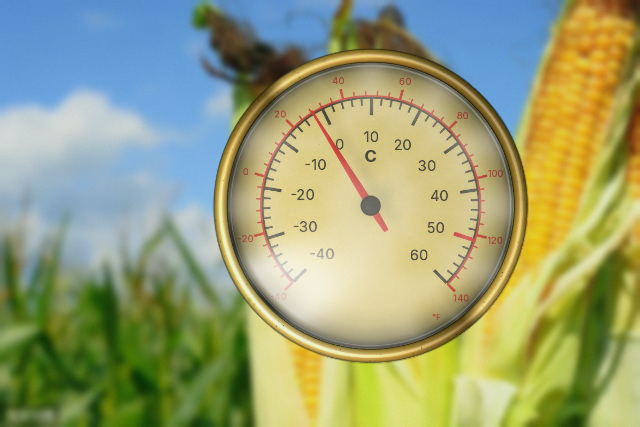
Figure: -2°C
